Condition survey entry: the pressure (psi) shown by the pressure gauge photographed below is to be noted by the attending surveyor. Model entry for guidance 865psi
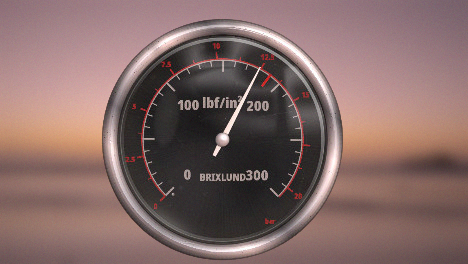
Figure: 180psi
